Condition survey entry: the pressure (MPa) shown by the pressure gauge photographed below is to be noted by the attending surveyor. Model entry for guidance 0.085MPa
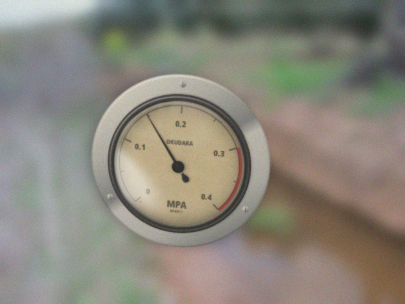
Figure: 0.15MPa
